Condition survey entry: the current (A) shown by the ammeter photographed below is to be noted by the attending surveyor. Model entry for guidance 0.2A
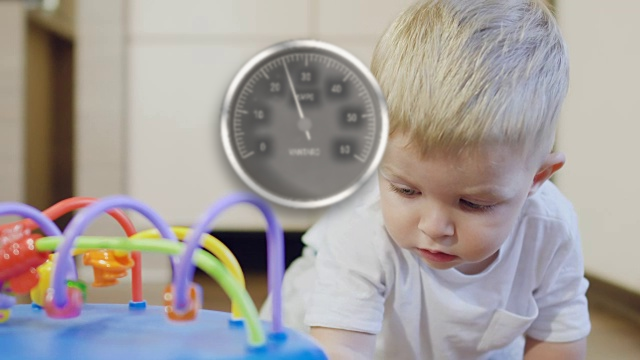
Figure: 25A
